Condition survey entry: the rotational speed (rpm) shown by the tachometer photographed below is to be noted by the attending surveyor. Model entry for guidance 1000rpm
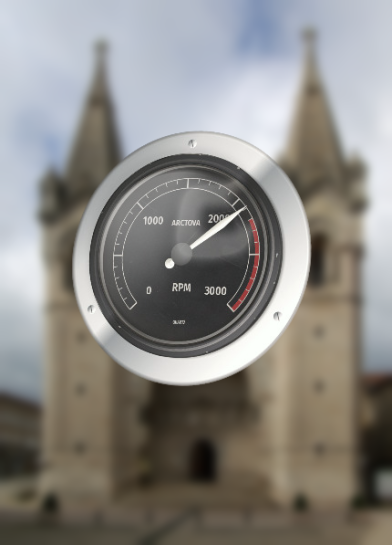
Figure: 2100rpm
